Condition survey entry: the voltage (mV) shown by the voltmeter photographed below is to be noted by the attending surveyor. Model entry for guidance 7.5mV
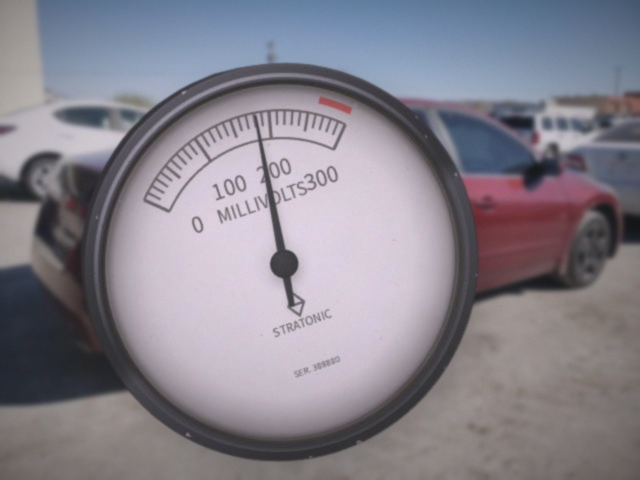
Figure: 180mV
